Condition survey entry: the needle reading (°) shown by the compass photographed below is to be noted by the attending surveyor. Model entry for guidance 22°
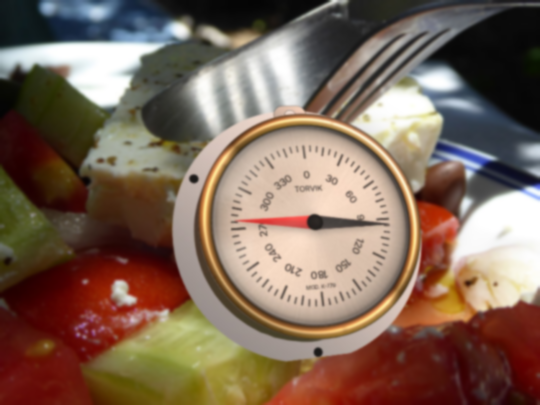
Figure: 275°
